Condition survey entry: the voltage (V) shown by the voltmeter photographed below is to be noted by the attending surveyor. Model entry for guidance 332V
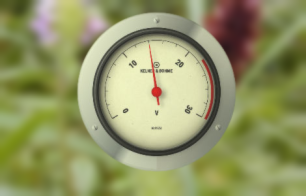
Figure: 14V
